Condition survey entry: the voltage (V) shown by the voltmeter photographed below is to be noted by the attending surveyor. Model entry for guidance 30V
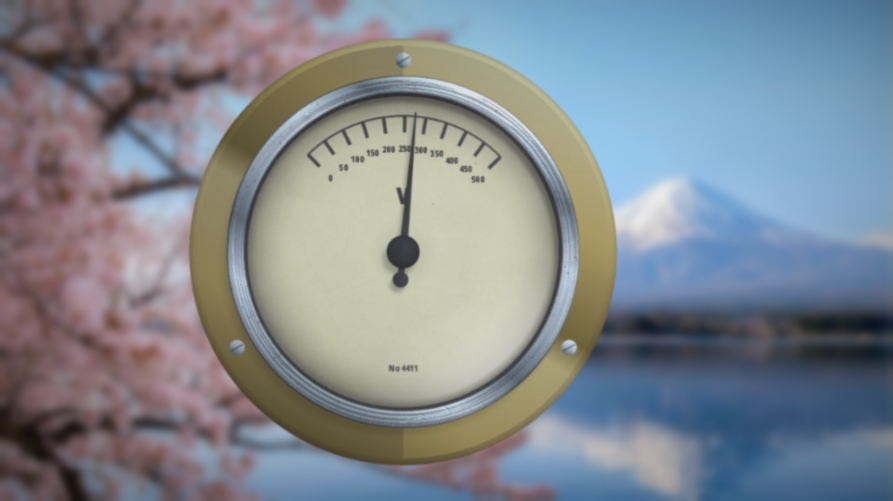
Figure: 275V
